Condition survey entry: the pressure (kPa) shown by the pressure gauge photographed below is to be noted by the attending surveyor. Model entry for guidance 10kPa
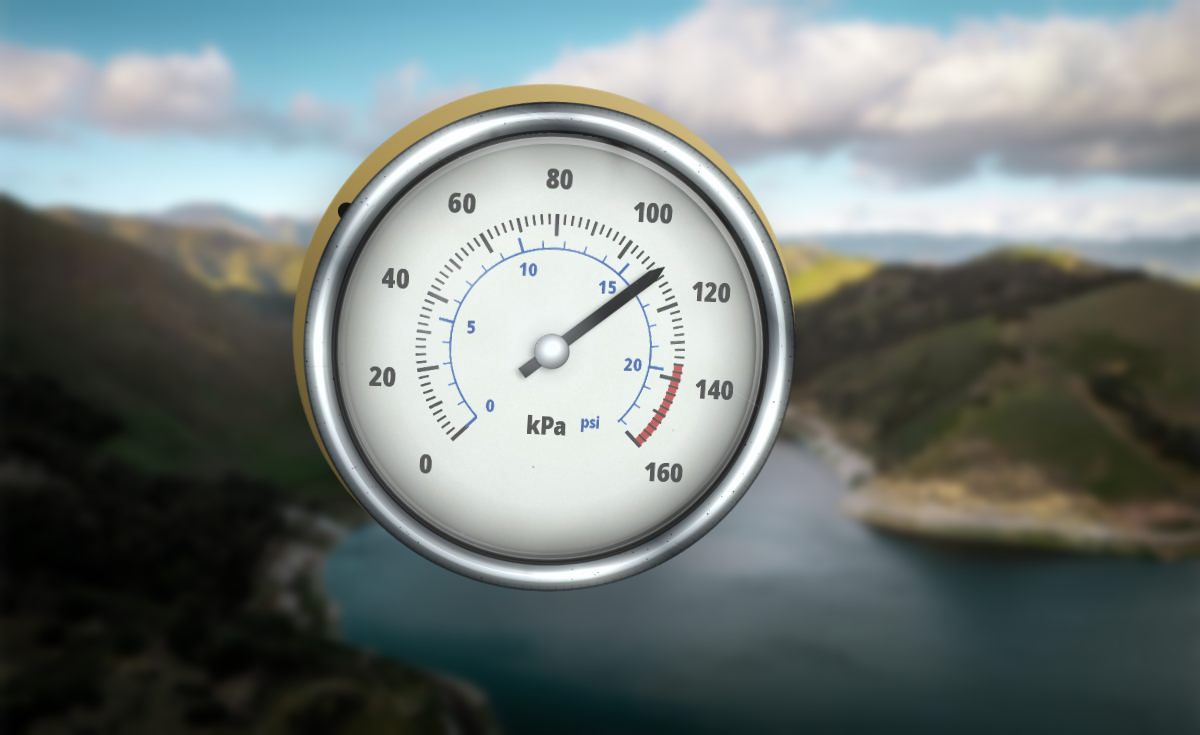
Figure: 110kPa
